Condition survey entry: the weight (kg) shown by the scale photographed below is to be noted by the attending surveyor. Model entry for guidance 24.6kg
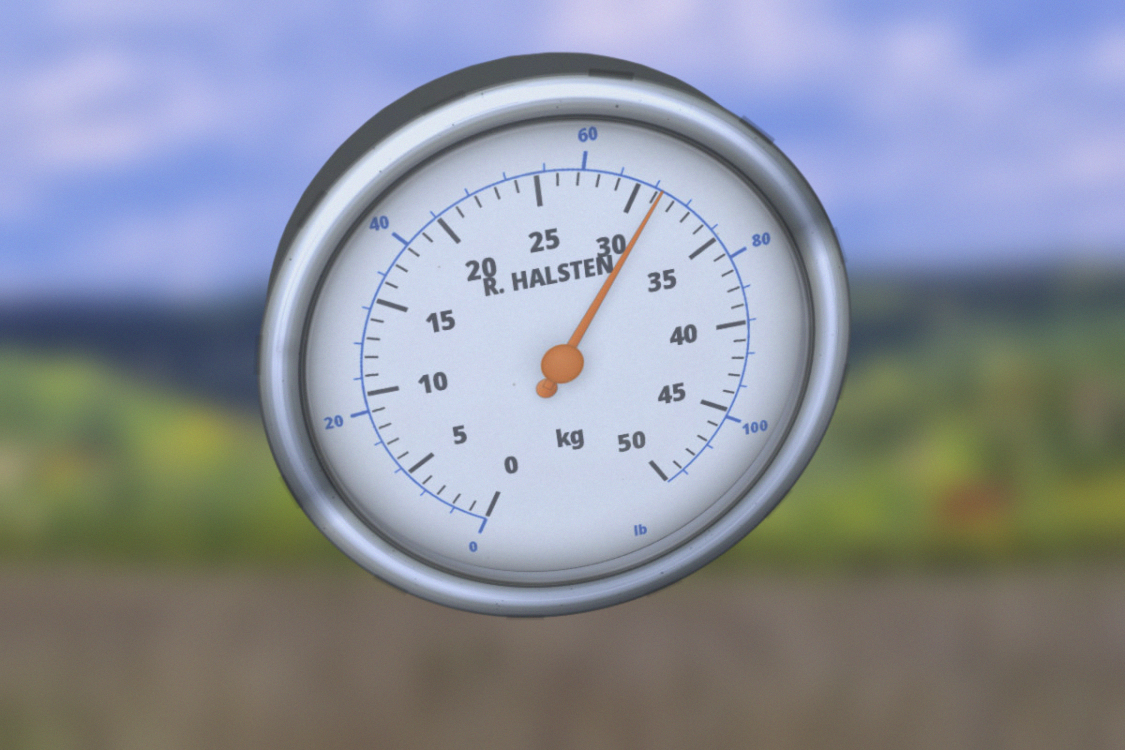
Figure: 31kg
